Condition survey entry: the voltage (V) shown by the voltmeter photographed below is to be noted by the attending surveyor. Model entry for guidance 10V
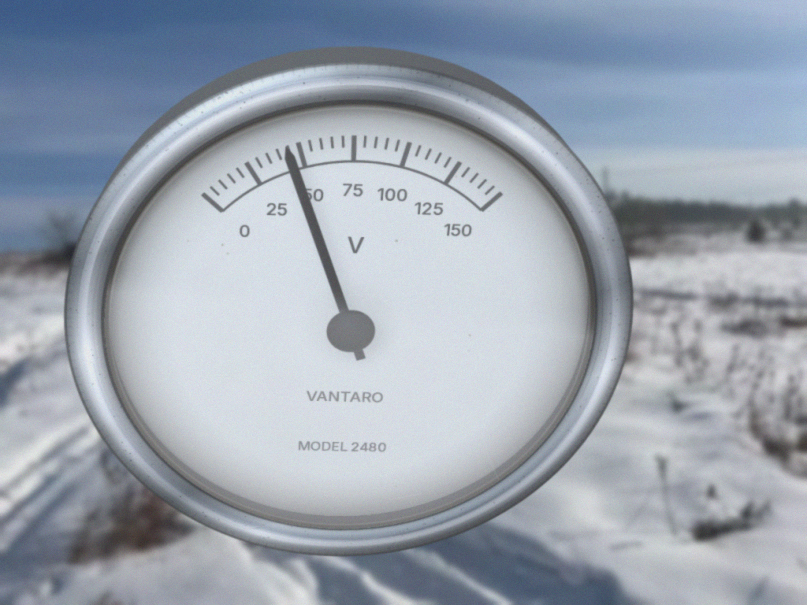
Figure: 45V
